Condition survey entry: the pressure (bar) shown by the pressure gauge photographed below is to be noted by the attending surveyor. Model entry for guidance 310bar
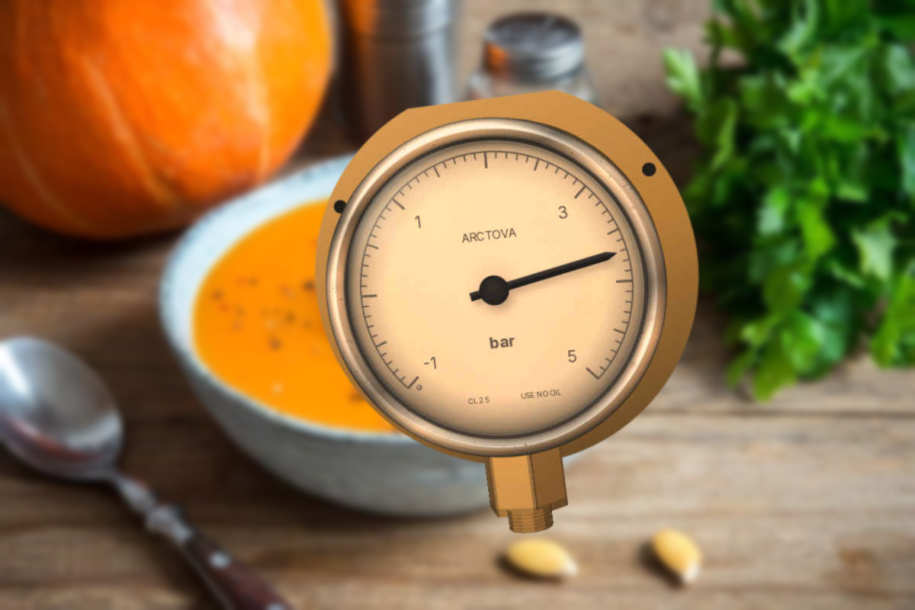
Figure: 3.7bar
